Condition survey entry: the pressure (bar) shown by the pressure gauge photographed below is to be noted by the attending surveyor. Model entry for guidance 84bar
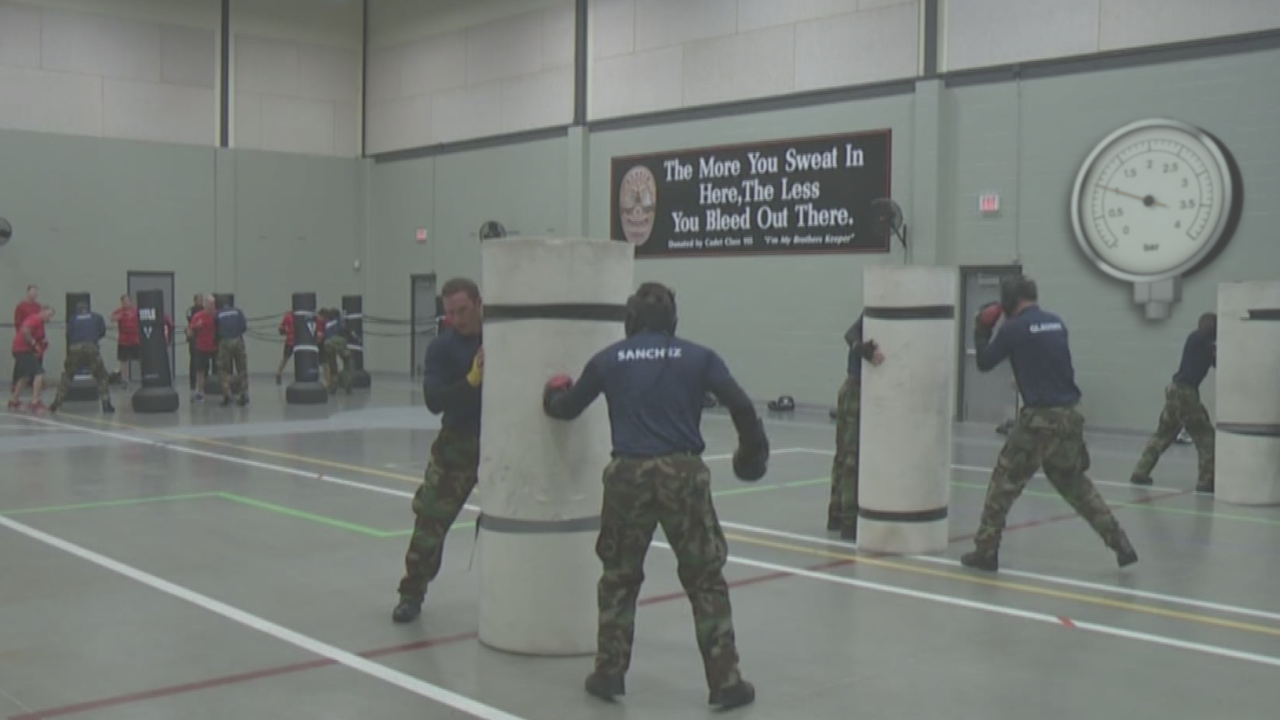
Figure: 1bar
